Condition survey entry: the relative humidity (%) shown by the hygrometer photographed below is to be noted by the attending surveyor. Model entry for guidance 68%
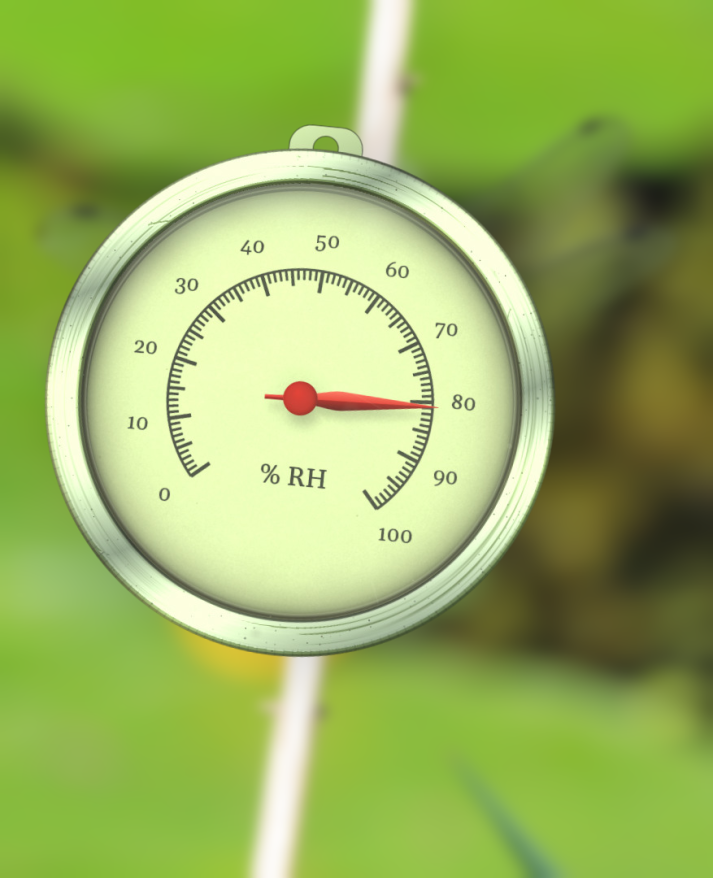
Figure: 81%
